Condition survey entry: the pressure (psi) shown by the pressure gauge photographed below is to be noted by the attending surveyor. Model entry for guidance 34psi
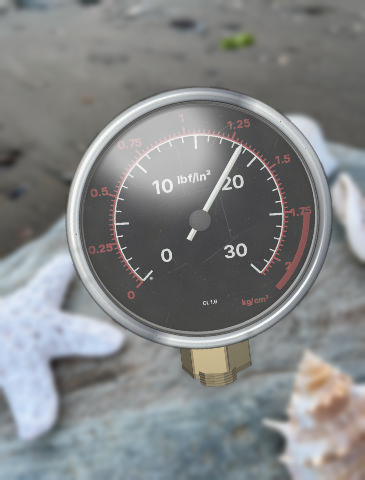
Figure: 18.5psi
